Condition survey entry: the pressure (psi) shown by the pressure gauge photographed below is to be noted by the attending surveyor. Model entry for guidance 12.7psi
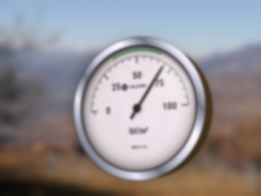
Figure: 70psi
